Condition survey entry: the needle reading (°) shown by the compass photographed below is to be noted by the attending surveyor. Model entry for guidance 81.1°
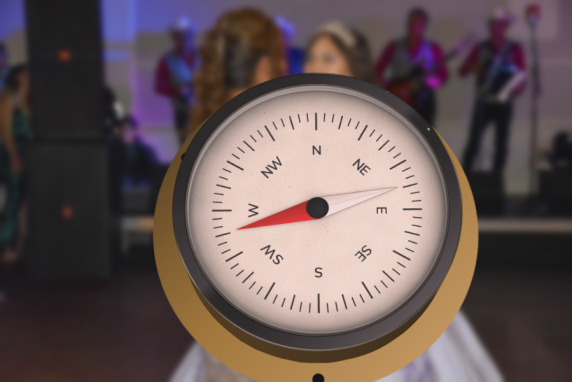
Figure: 255°
